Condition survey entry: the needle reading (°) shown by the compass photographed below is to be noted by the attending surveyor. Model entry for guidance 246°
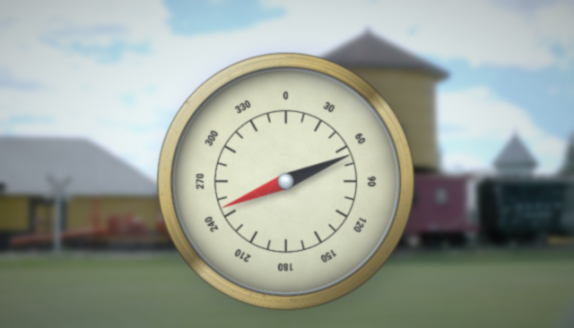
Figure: 247.5°
